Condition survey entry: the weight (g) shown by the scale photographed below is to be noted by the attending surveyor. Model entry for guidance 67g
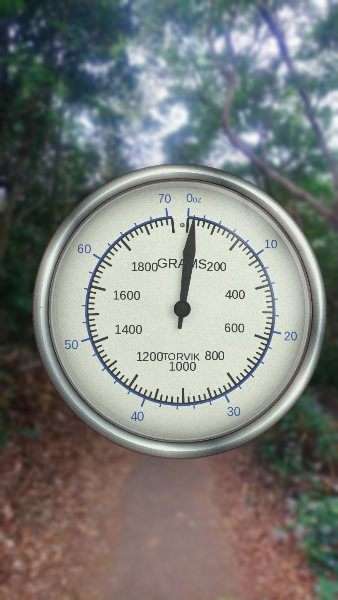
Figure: 20g
